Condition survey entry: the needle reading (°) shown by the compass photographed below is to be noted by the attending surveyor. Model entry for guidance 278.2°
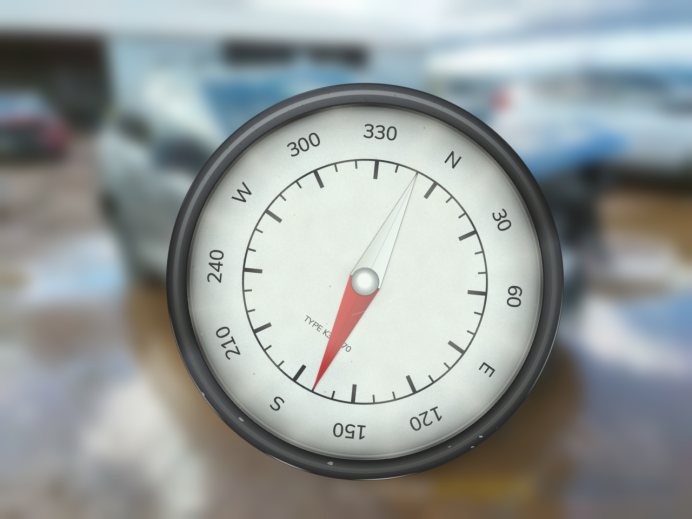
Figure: 170°
